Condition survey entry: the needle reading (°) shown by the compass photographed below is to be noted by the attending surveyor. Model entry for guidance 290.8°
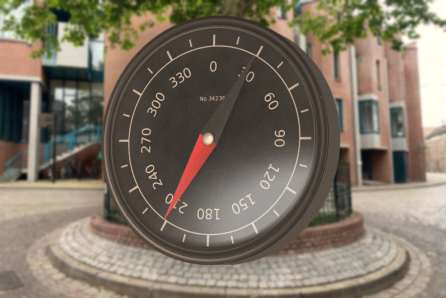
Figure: 210°
